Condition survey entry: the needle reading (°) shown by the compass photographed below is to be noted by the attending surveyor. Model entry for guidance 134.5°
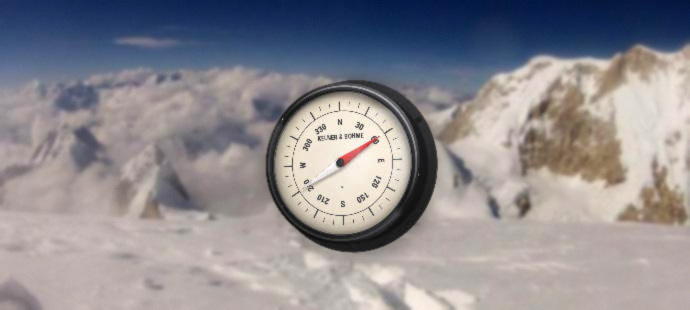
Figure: 60°
